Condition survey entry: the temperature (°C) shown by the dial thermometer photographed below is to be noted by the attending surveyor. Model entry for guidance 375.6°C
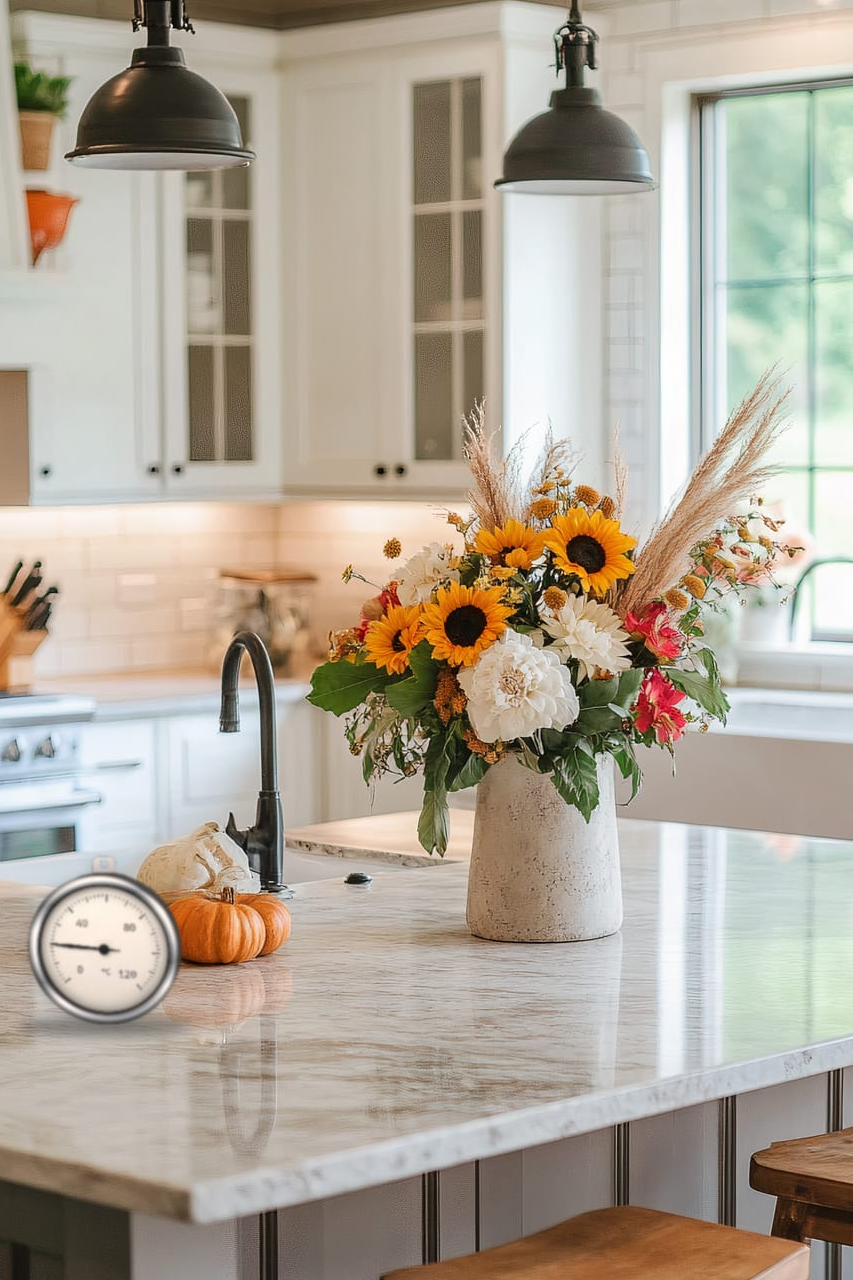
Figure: 20°C
